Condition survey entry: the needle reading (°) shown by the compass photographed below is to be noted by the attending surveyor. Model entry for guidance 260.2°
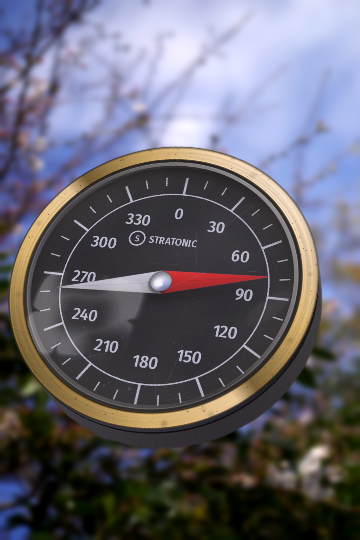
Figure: 80°
